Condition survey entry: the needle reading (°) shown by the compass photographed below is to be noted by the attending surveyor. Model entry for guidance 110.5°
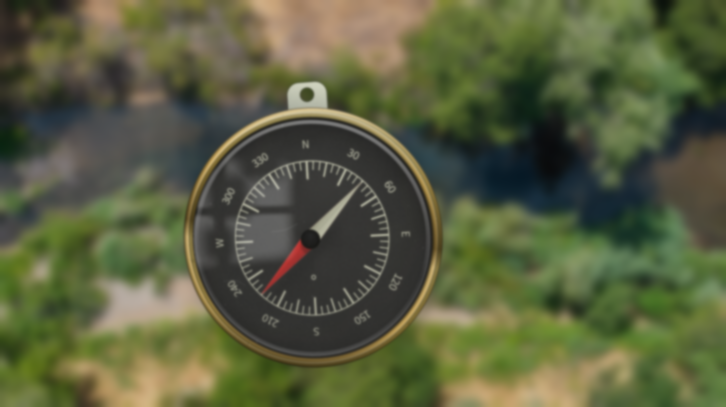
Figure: 225°
